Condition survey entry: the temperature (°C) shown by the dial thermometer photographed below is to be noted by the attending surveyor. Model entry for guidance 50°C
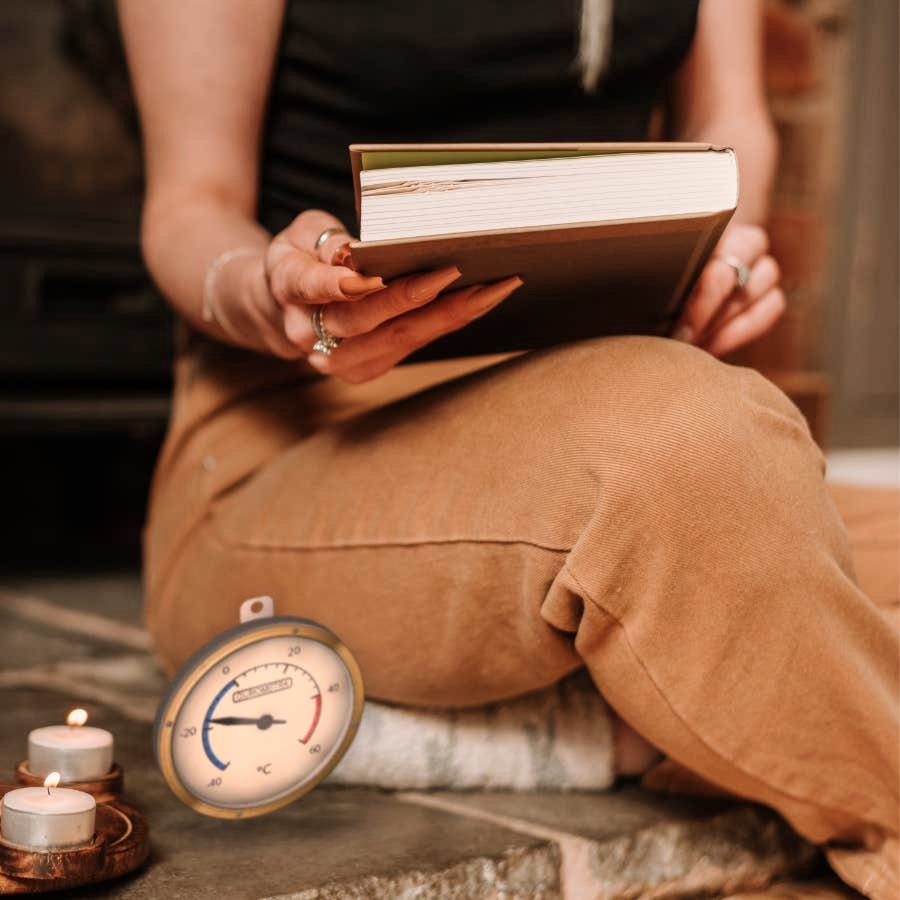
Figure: -16°C
